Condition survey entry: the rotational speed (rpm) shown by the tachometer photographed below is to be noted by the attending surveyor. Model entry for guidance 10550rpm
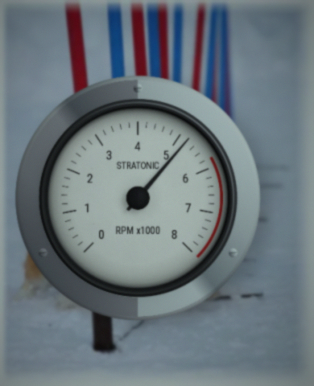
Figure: 5200rpm
